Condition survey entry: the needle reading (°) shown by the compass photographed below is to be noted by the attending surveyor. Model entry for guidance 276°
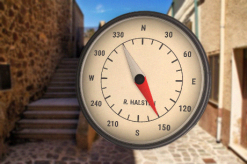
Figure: 150°
